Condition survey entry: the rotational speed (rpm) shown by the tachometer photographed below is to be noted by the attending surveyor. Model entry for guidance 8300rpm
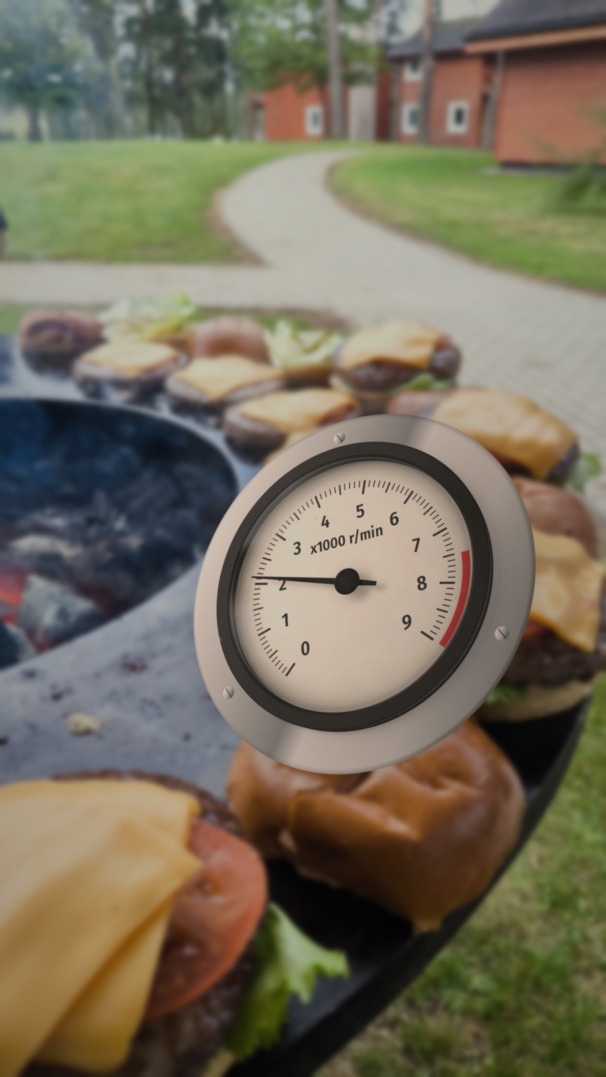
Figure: 2100rpm
